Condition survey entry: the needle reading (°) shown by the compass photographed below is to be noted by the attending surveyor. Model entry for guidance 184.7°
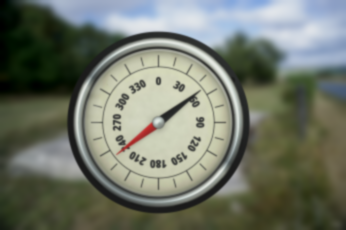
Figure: 232.5°
